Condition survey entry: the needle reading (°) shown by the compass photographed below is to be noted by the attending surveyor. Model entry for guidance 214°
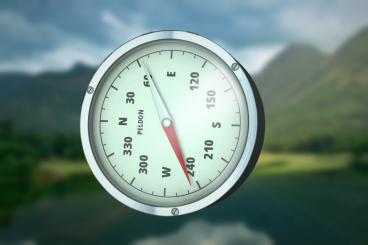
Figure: 245°
